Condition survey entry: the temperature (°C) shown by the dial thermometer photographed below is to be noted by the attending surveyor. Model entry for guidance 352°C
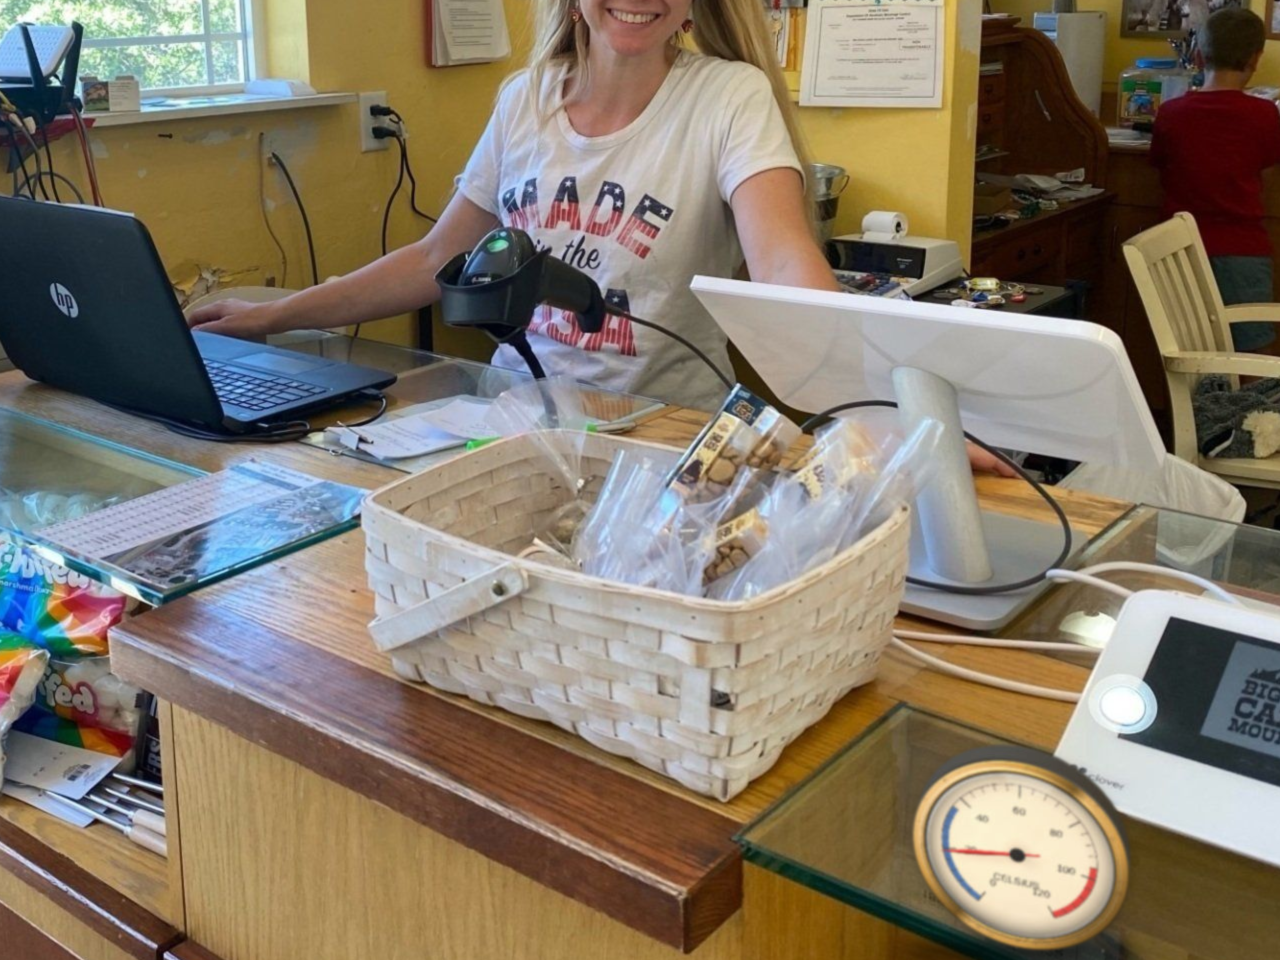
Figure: 20°C
